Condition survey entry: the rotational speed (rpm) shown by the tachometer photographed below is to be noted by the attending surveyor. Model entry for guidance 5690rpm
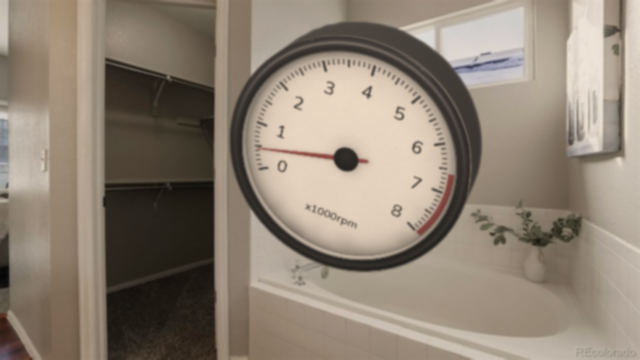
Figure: 500rpm
